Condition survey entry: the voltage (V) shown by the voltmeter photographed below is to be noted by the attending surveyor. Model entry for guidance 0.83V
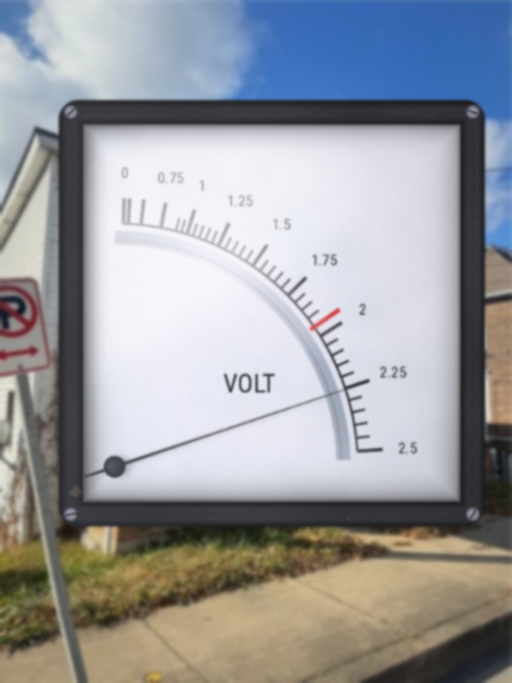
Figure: 2.25V
